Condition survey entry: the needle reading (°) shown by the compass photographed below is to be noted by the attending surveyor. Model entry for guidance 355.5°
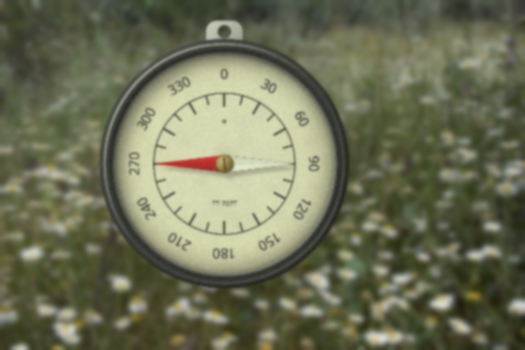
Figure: 270°
